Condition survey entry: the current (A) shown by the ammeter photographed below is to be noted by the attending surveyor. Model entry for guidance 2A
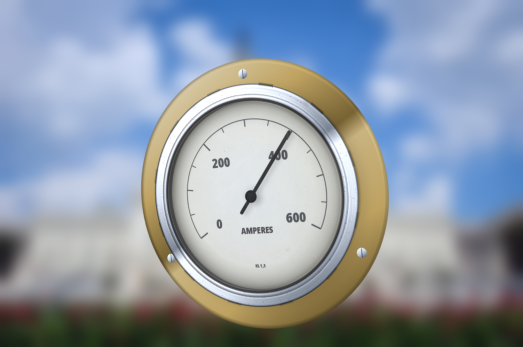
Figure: 400A
